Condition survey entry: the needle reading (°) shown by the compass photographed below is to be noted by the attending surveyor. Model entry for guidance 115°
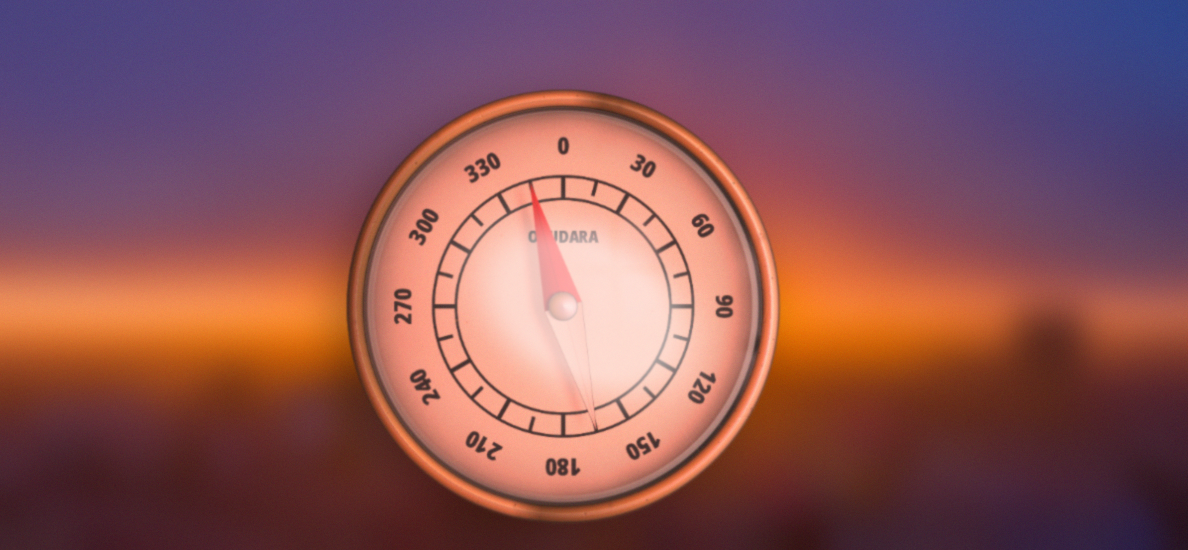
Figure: 345°
